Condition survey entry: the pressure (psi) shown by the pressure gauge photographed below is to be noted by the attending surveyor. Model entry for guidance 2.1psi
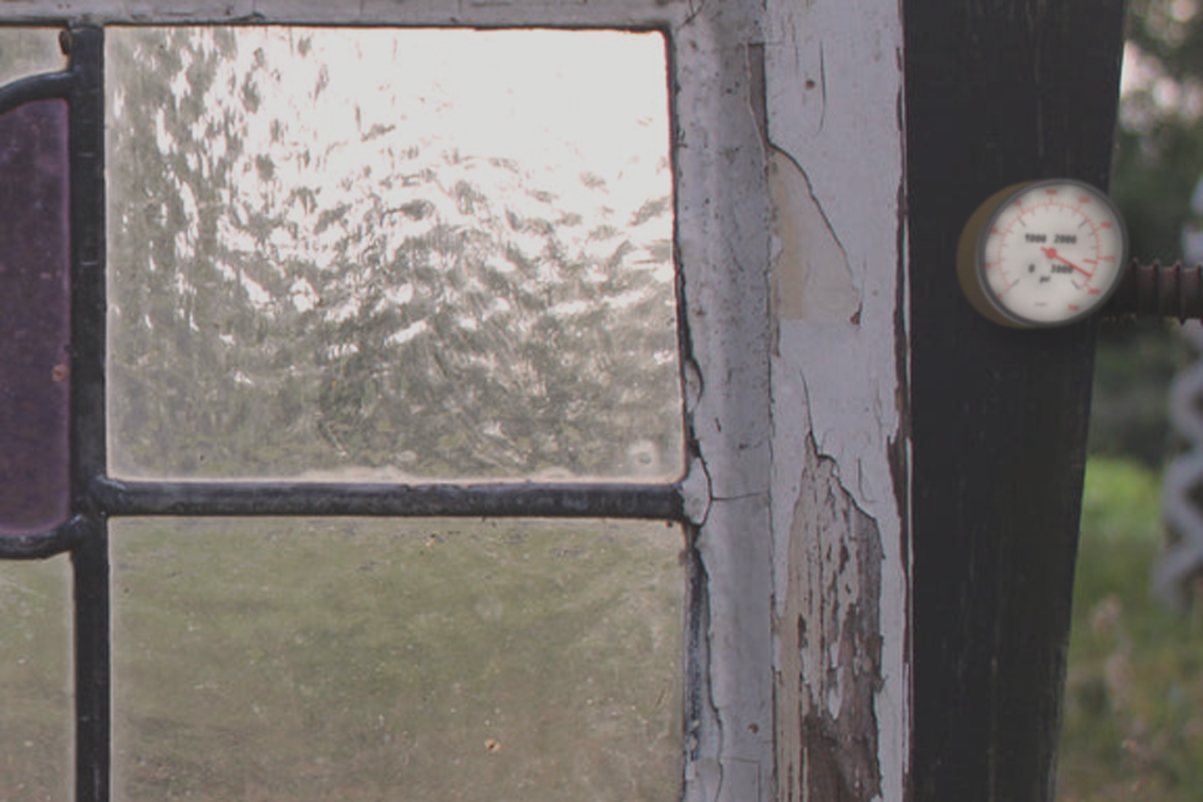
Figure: 2800psi
